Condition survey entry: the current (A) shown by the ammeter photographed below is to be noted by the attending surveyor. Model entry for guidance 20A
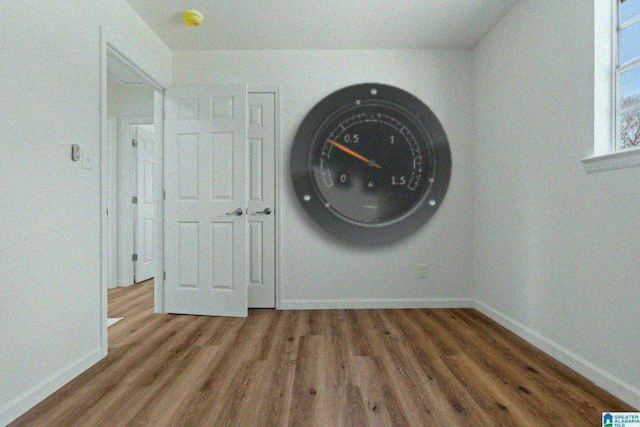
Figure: 0.35A
